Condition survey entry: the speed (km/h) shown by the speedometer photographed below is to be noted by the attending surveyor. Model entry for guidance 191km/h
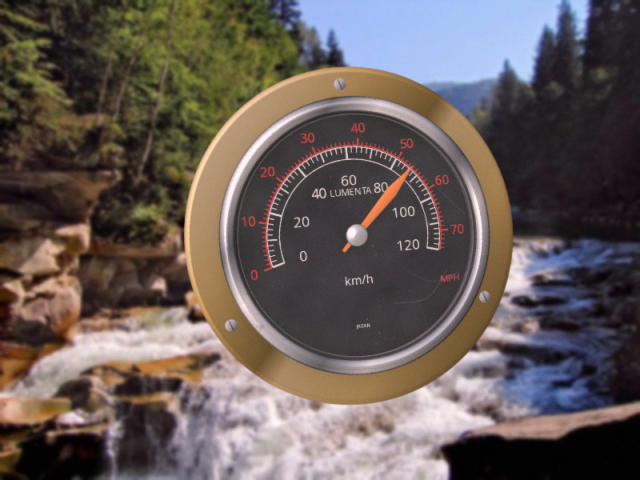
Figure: 86km/h
